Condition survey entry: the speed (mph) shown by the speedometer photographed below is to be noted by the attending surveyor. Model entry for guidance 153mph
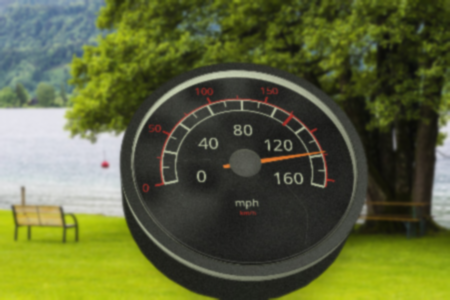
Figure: 140mph
